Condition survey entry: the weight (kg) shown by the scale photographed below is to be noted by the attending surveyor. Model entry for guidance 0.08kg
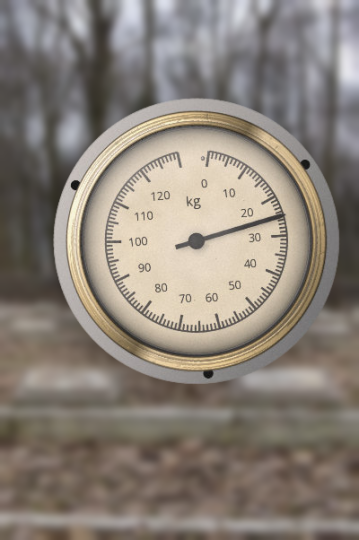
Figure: 25kg
